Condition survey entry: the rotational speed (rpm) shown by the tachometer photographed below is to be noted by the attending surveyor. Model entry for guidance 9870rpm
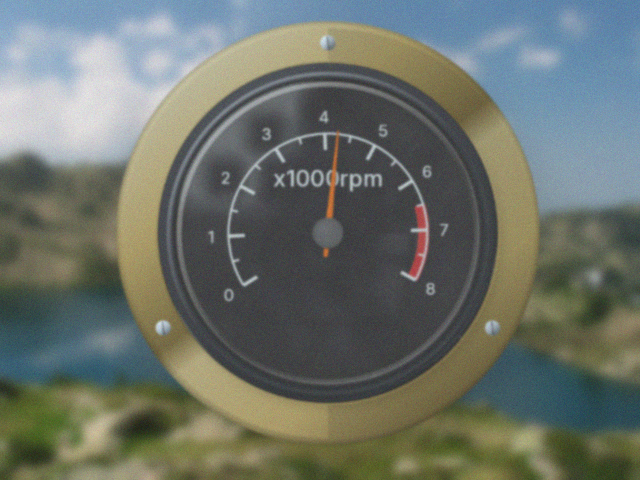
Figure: 4250rpm
